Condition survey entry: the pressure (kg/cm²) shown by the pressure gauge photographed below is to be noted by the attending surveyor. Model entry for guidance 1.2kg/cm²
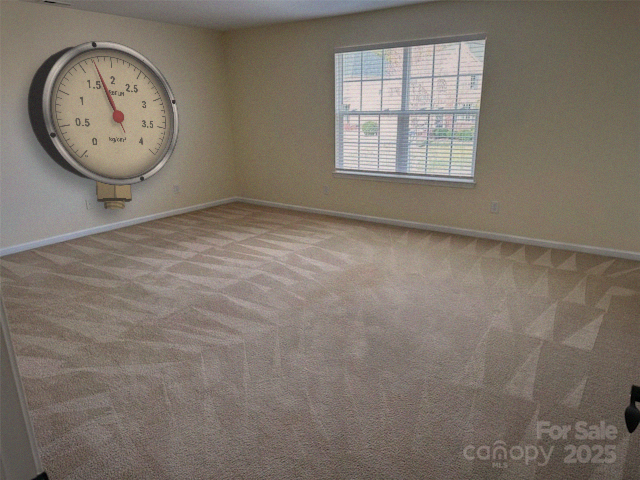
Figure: 1.7kg/cm²
